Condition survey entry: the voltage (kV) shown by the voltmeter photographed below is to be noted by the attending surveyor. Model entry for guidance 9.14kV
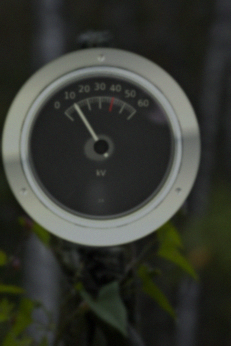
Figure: 10kV
